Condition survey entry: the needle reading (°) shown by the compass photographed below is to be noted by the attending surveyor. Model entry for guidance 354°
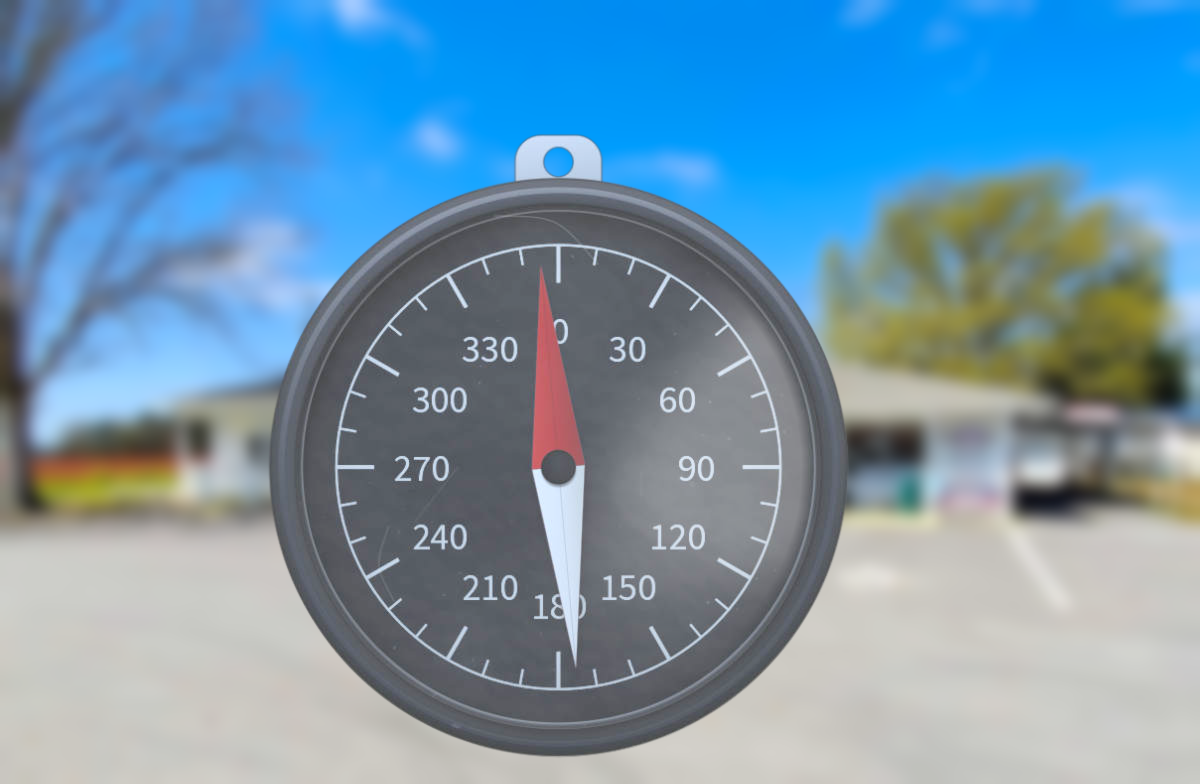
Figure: 355°
